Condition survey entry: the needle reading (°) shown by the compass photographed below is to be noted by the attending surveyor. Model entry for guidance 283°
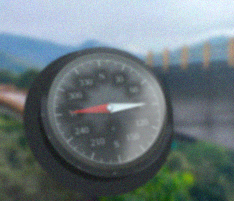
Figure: 270°
